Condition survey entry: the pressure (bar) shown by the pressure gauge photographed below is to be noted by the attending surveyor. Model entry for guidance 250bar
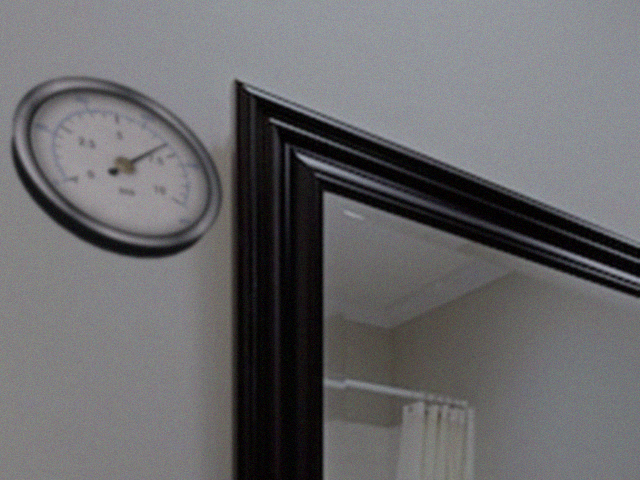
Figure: 7bar
